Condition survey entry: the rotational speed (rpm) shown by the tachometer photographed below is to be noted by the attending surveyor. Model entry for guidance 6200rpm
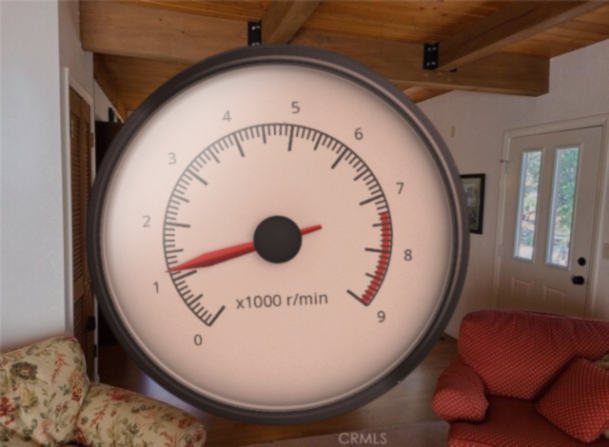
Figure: 1200rpm
